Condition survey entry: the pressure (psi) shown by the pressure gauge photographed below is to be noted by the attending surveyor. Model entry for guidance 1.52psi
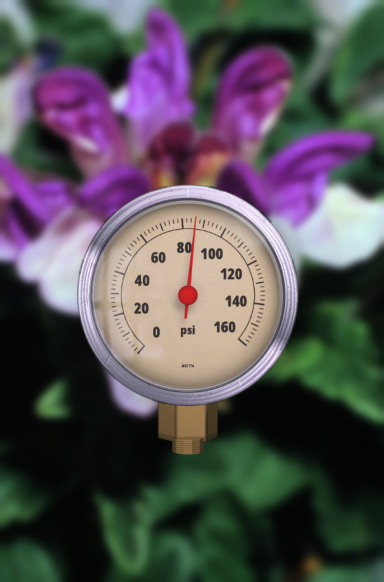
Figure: 86psi
